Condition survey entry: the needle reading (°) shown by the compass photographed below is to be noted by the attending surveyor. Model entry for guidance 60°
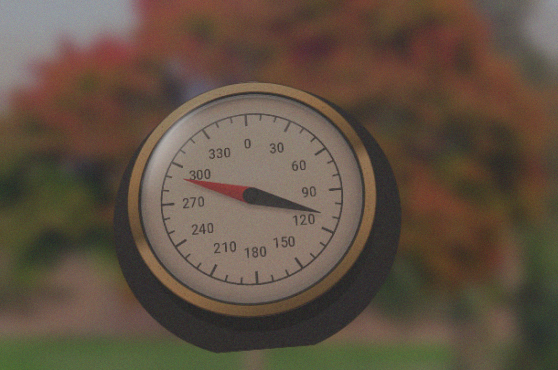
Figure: 290°
